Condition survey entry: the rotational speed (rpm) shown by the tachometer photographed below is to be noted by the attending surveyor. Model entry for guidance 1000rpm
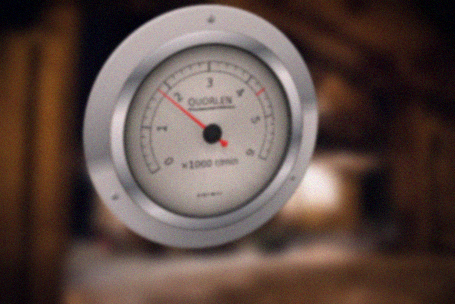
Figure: 1800rpm
